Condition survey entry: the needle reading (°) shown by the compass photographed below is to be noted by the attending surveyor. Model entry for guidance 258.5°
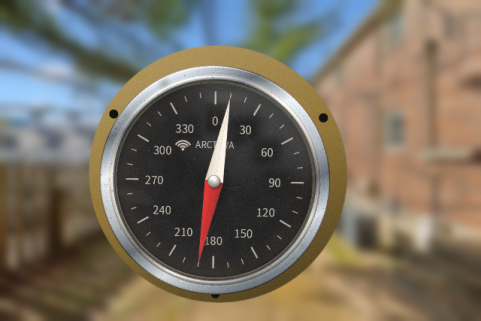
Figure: 190°
